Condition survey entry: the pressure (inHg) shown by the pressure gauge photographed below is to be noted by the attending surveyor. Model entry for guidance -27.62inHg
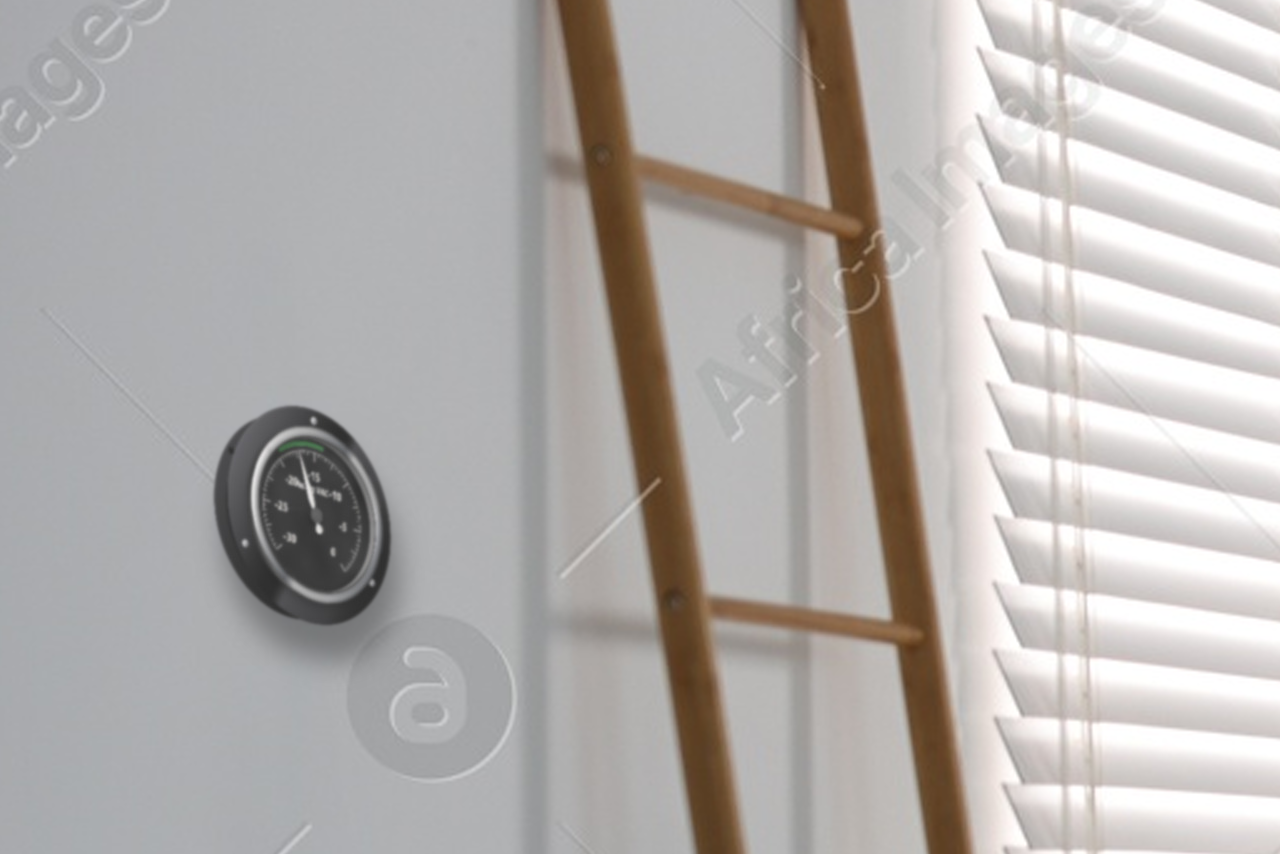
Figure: -17.5inHg
